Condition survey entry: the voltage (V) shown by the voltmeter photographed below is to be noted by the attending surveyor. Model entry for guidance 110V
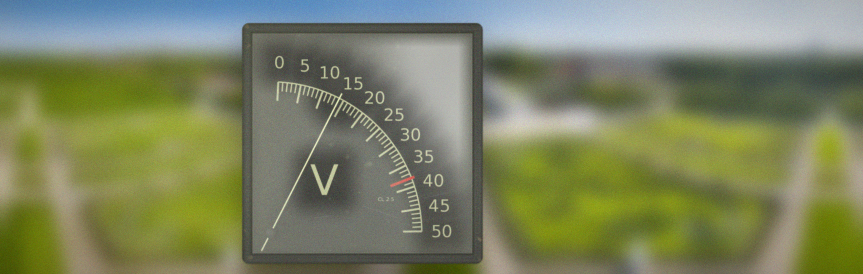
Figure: 14V
